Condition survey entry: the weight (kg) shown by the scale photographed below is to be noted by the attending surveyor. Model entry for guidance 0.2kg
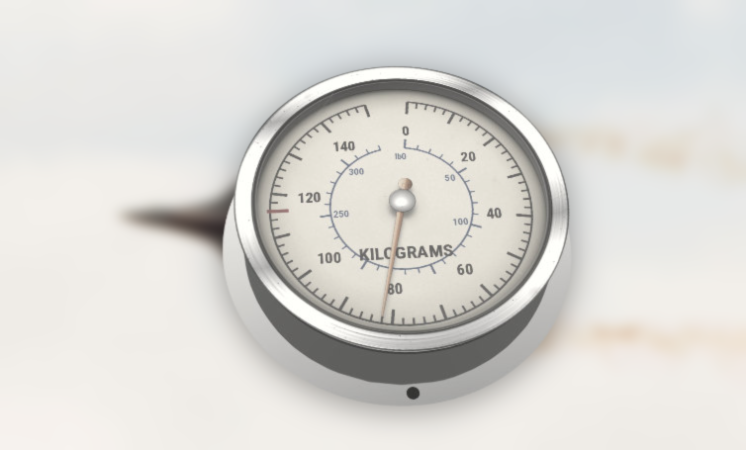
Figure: 82kg
